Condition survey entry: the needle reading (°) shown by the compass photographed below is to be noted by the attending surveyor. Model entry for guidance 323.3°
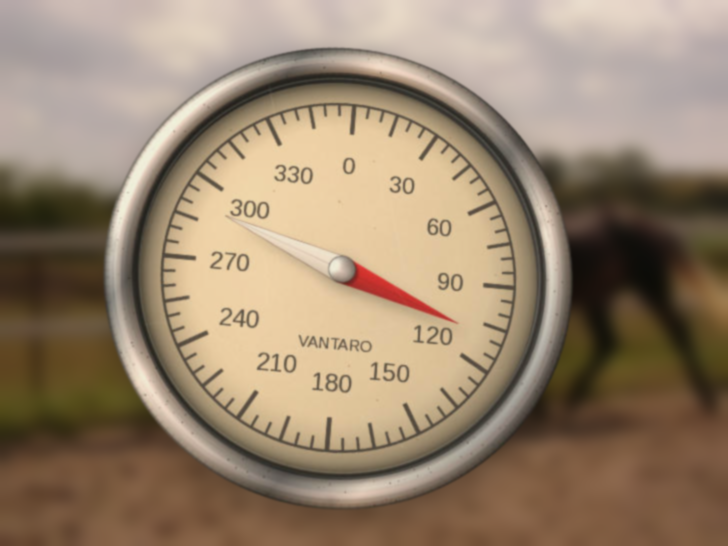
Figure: 110°
